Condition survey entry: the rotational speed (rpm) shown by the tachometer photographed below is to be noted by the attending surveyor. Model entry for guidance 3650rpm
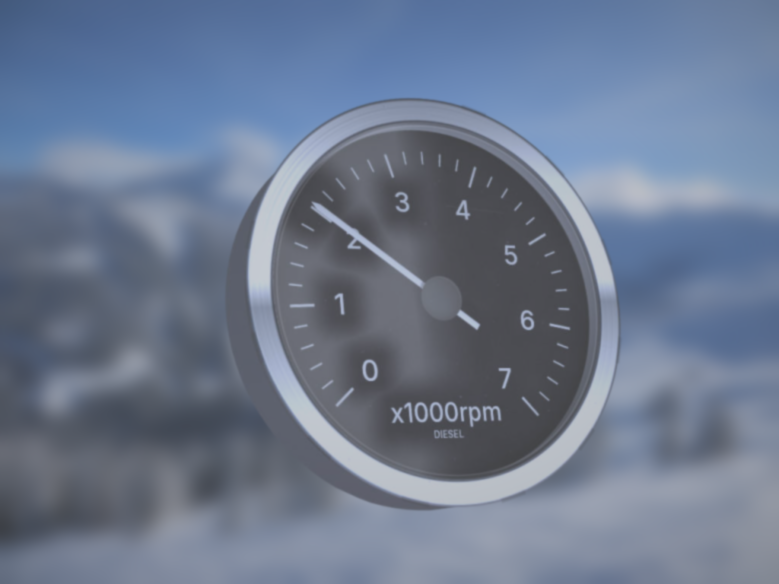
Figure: 2000rpm
